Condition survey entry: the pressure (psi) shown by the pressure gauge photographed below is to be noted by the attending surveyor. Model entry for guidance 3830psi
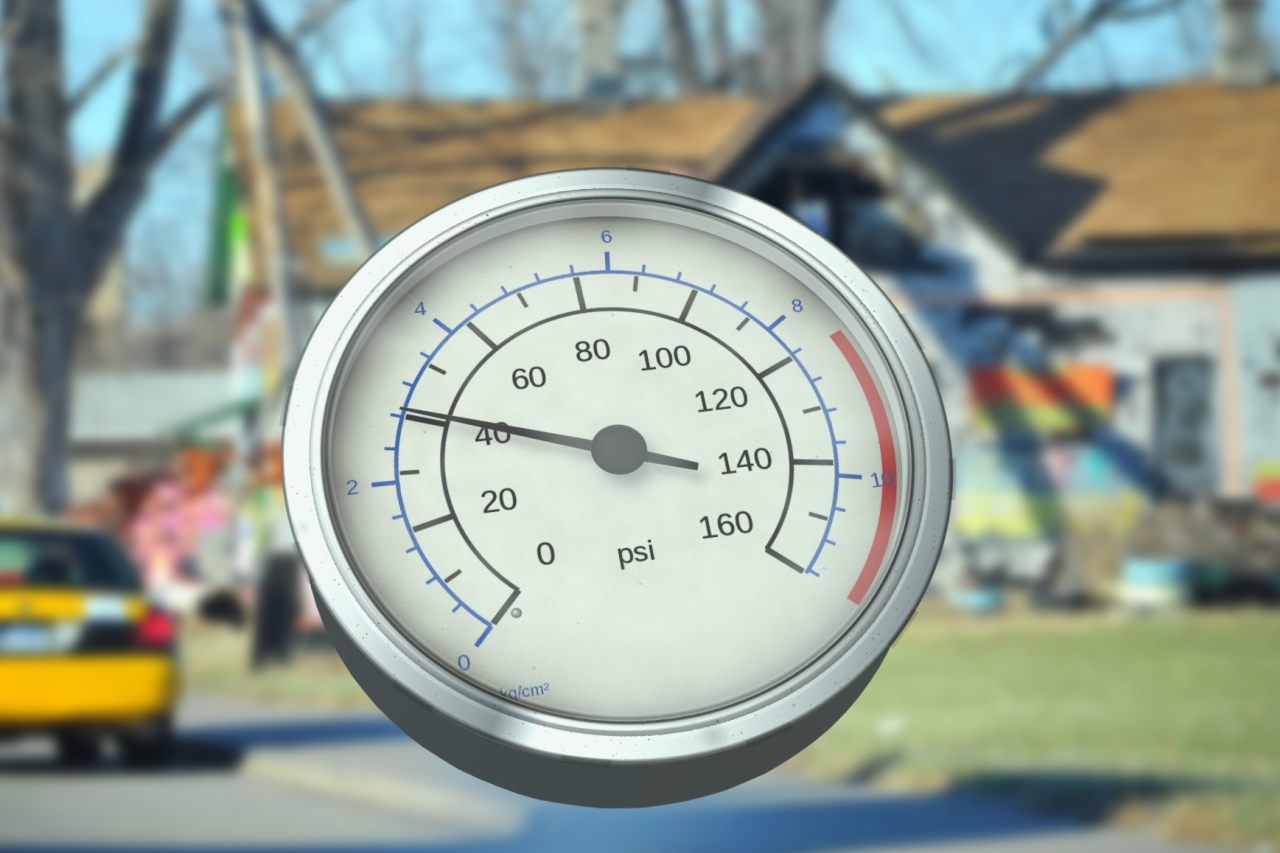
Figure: 40psi
